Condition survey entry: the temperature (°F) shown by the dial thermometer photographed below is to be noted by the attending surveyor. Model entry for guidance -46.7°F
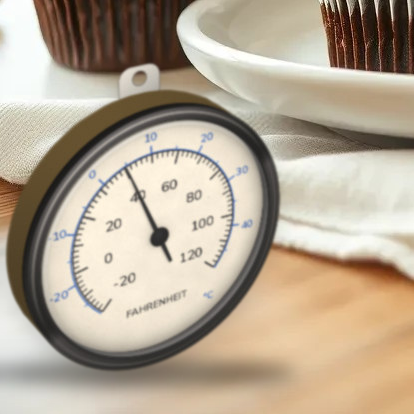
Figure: 40°F
